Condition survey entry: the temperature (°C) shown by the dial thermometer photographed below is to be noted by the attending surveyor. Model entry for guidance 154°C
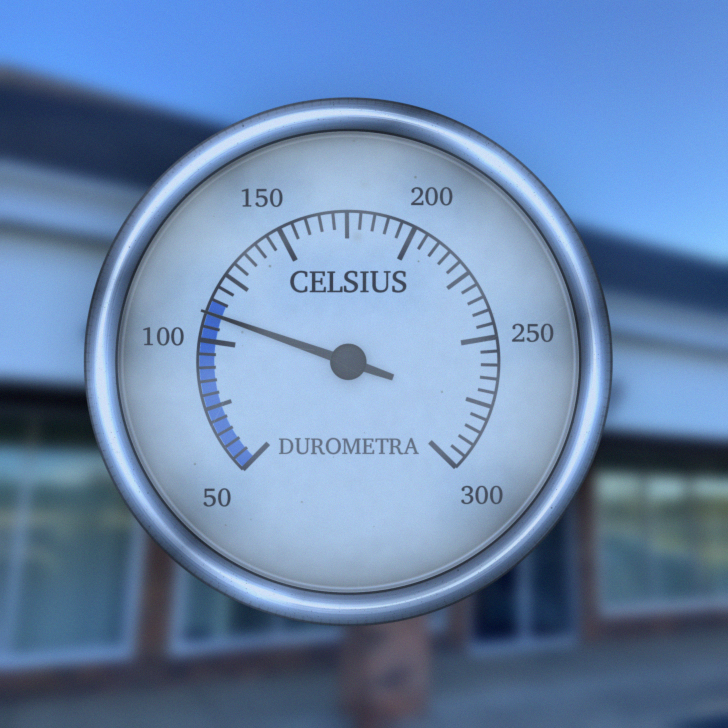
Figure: 110°C
